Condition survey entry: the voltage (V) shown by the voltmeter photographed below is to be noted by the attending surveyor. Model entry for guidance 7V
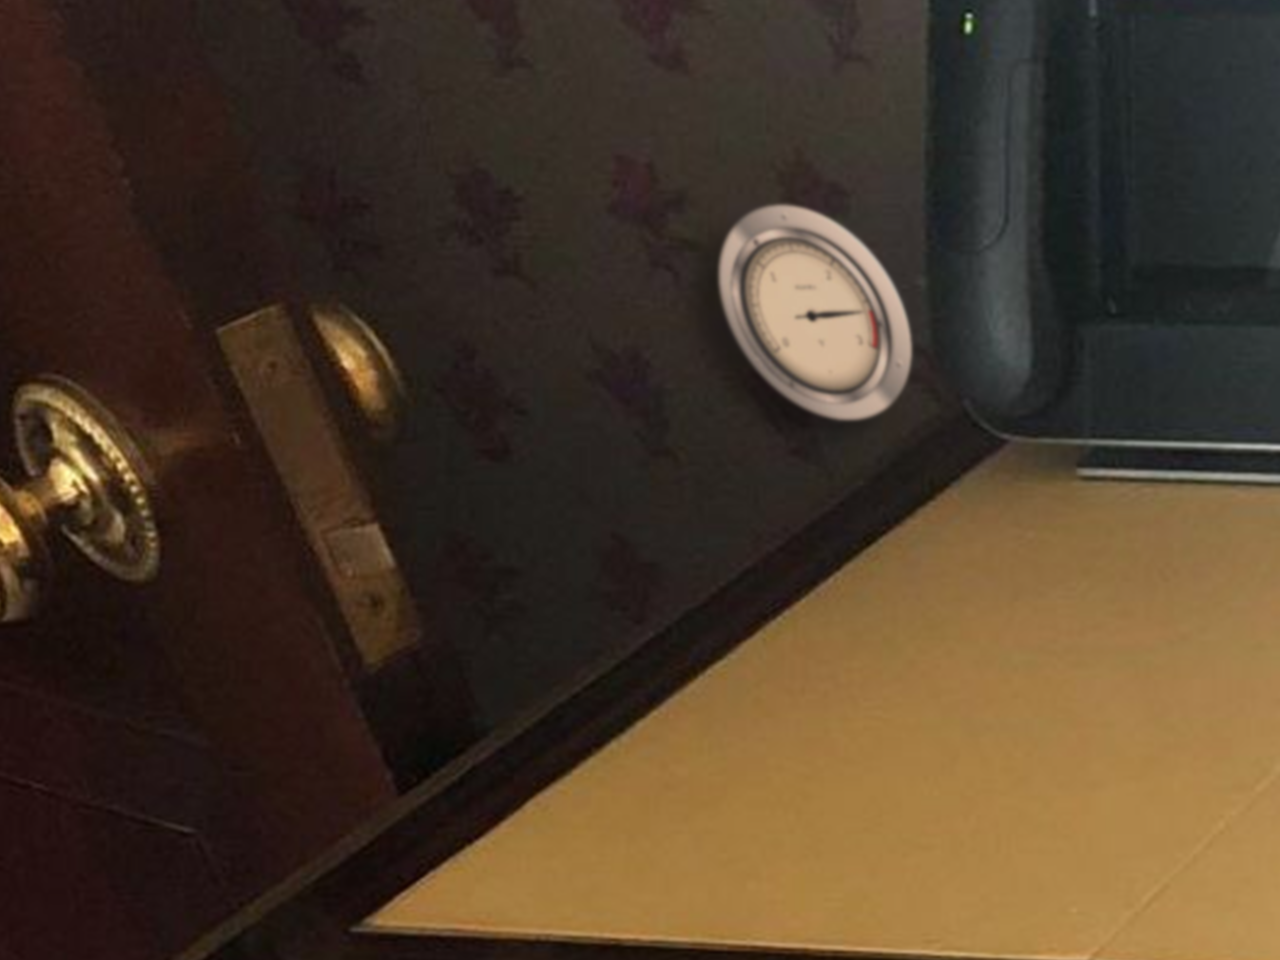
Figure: 2.6V
